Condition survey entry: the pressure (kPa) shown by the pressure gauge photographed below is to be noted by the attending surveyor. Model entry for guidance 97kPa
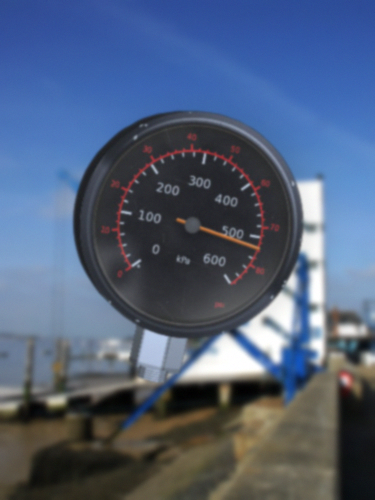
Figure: 520kPa
